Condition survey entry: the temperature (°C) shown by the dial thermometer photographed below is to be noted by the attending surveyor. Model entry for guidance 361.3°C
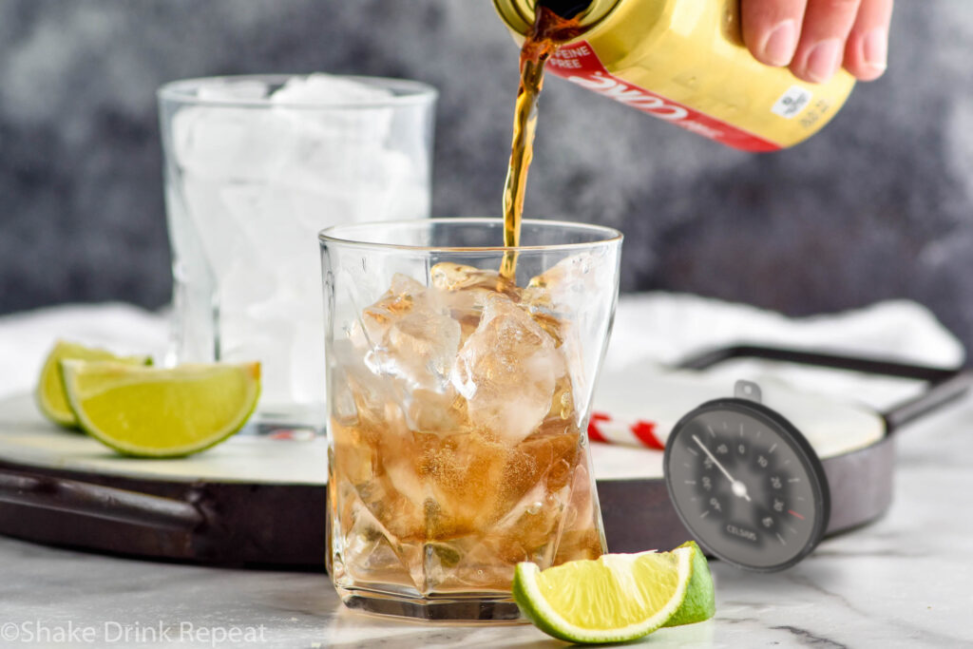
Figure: -15°C
